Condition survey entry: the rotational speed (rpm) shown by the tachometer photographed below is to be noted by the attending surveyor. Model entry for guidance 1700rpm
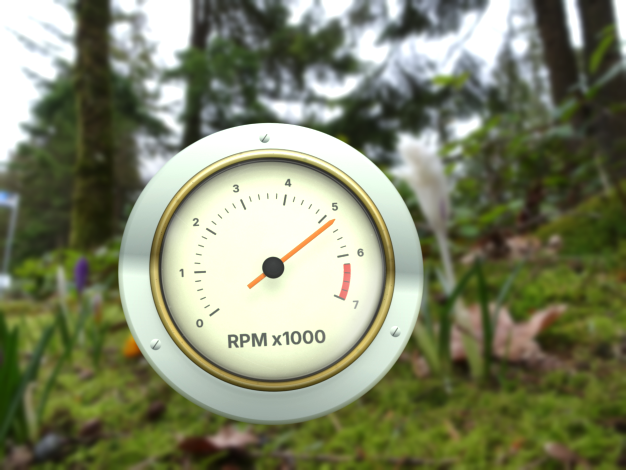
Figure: 5200rpm
